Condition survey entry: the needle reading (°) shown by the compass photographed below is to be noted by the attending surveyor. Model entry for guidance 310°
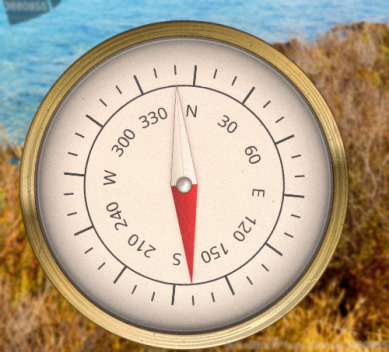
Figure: 170°
